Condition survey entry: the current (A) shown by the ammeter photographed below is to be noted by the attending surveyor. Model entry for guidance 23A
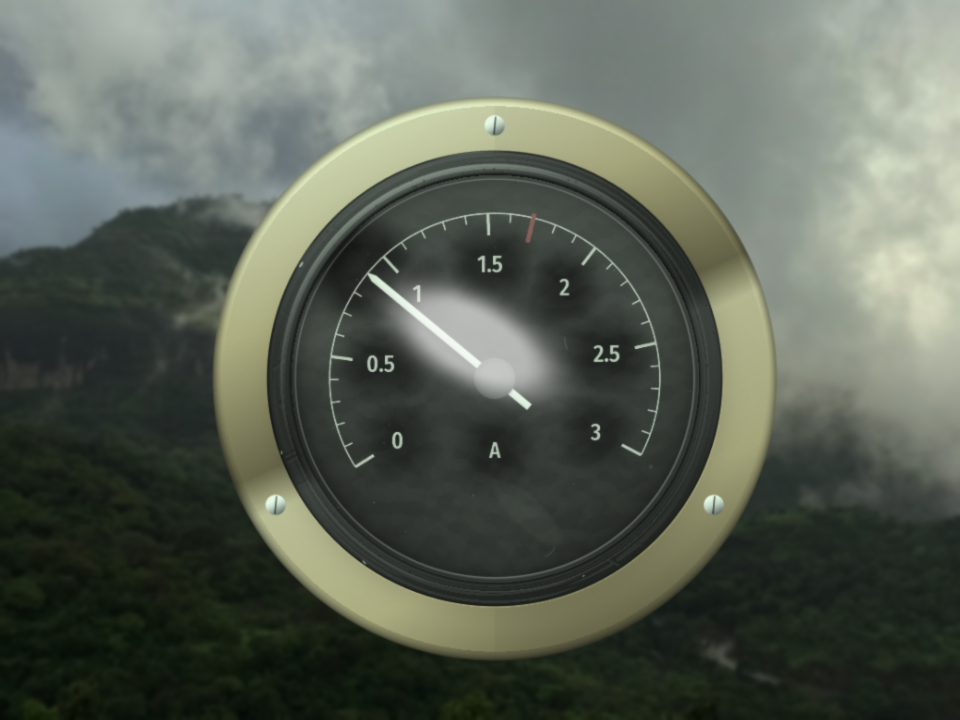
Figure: 0.9A
